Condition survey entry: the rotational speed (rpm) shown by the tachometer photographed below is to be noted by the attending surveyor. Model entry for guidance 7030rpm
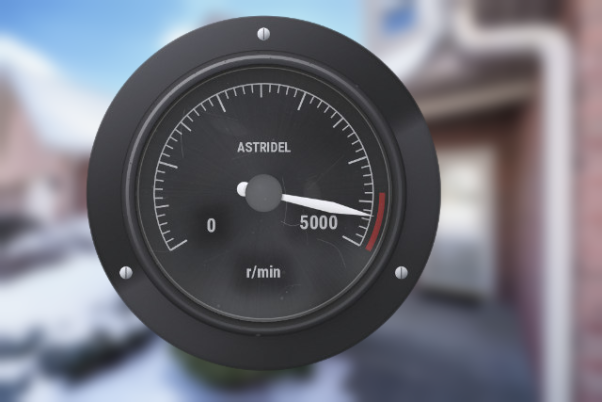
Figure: 4650rpm
